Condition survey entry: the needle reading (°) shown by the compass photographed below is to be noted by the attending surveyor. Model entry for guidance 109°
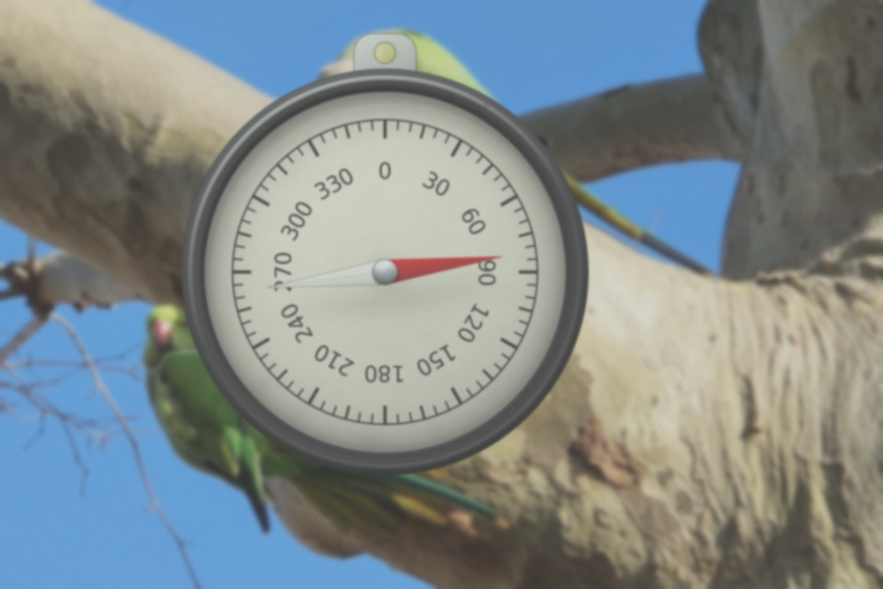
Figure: 82.5°
